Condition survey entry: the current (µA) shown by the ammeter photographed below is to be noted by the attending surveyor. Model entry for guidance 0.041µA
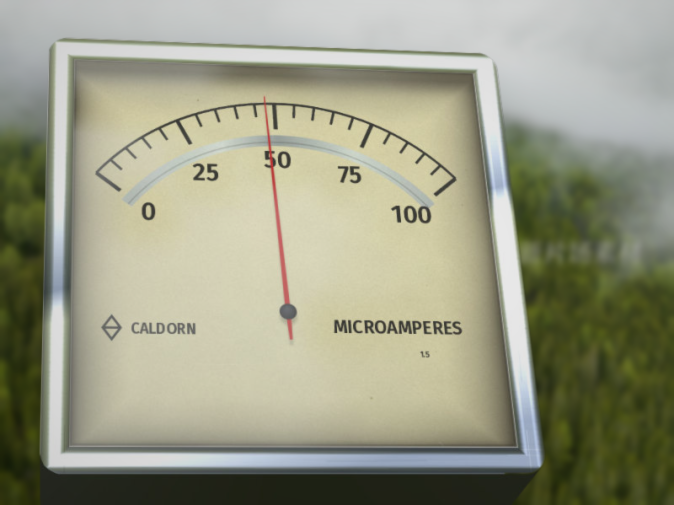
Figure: 47.5µA
